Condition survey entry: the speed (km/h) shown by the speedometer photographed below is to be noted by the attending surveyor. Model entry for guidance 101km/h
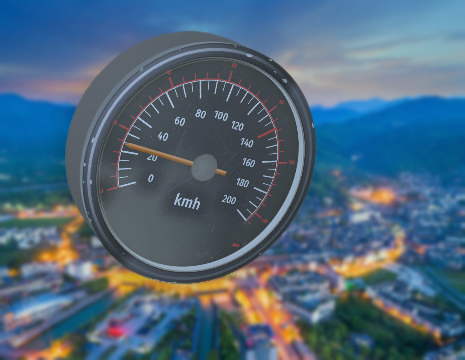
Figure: 25km/h
